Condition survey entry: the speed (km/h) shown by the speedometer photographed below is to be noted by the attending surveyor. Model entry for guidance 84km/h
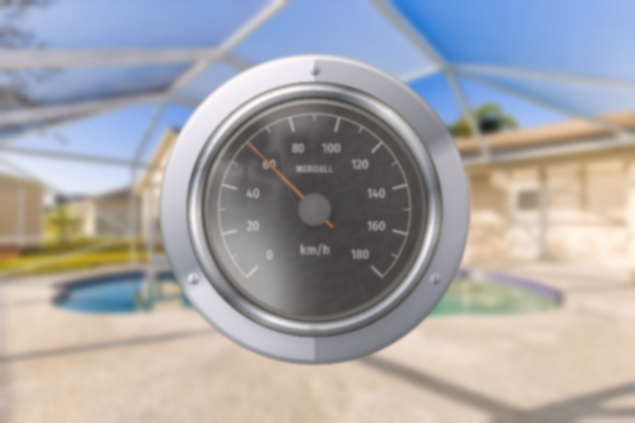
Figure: 60km/h
